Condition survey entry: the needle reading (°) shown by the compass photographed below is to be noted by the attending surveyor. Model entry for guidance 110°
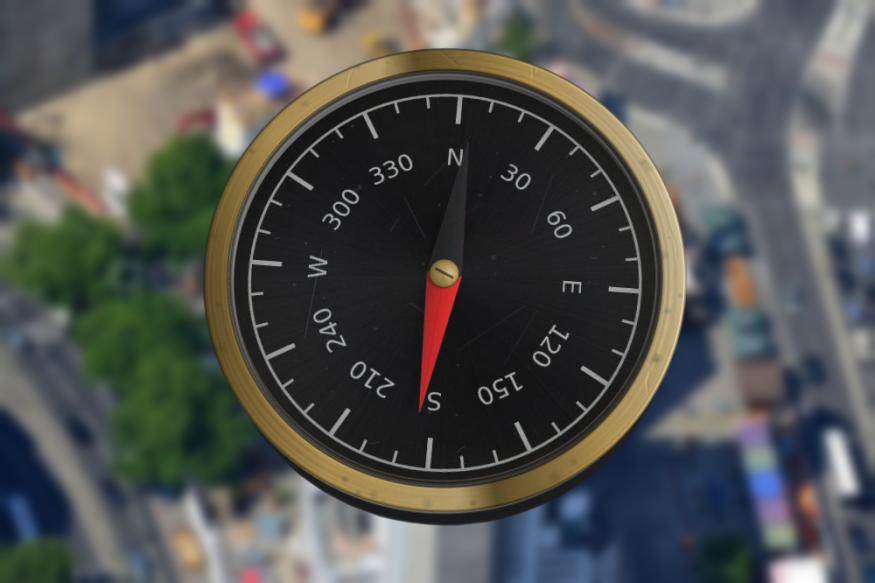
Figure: 185°
